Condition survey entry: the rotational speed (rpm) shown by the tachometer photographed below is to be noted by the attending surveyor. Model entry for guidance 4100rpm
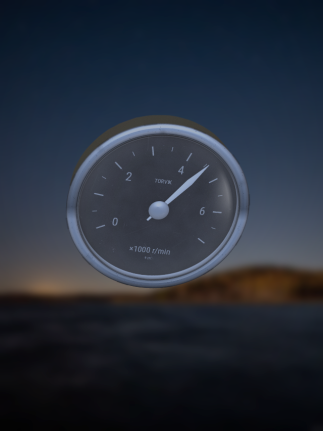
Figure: 4500rpm
